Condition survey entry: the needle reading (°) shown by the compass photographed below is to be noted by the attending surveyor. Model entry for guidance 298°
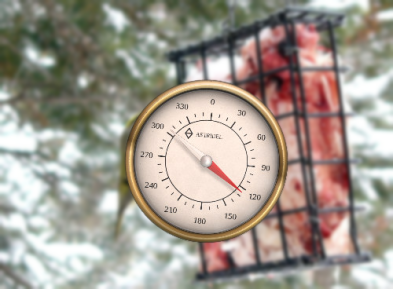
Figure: 125°
